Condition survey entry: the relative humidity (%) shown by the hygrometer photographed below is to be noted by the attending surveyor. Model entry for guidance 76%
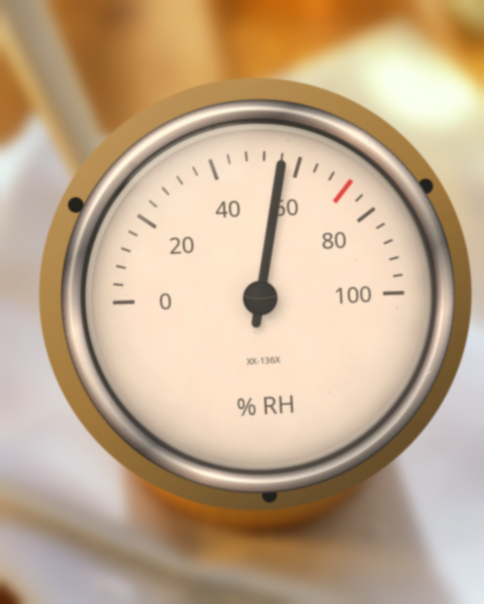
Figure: 56%
